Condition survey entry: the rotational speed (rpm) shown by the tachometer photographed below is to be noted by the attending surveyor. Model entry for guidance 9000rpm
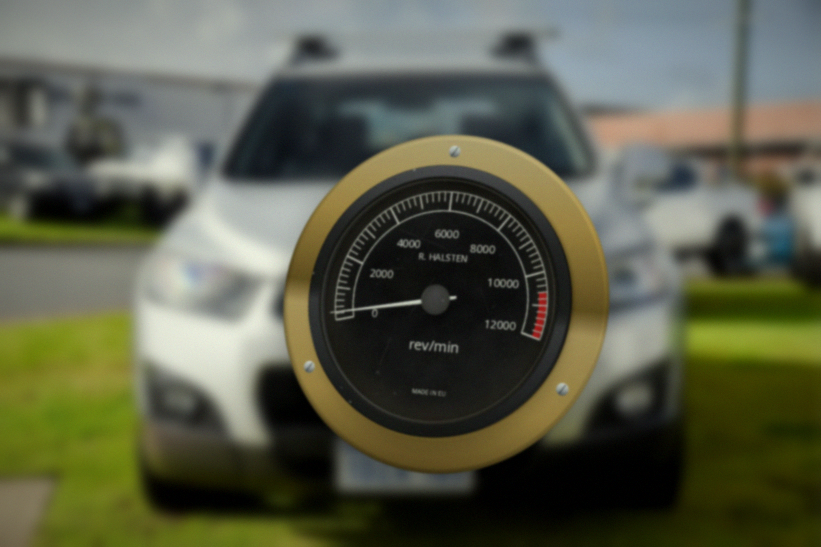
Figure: 200rpm
